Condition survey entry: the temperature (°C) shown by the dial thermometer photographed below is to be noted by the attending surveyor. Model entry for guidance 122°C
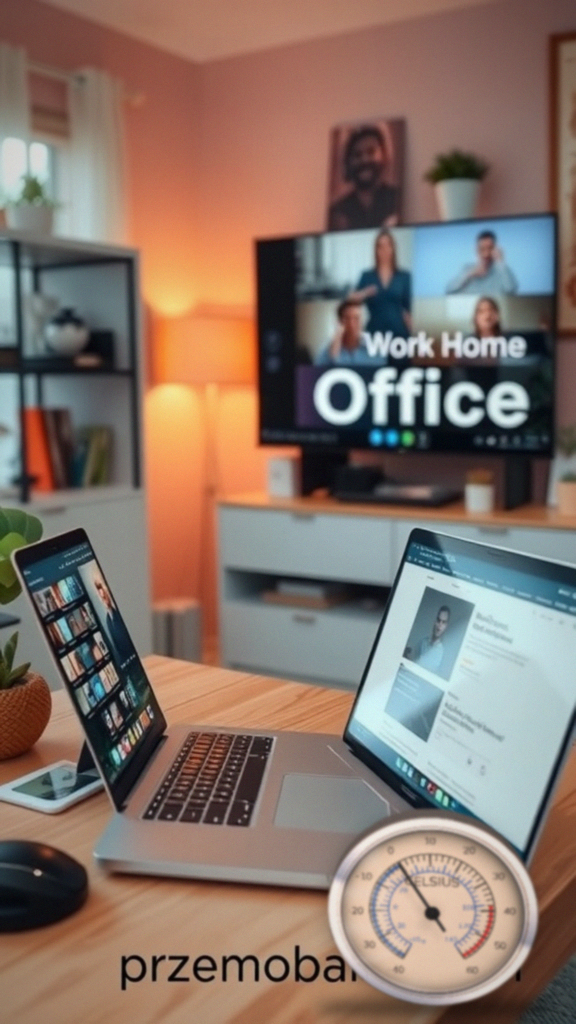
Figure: 0°C
